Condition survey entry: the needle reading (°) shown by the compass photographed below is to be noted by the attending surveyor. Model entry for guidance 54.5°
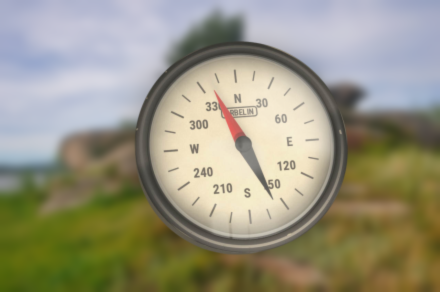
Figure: 337.5°
